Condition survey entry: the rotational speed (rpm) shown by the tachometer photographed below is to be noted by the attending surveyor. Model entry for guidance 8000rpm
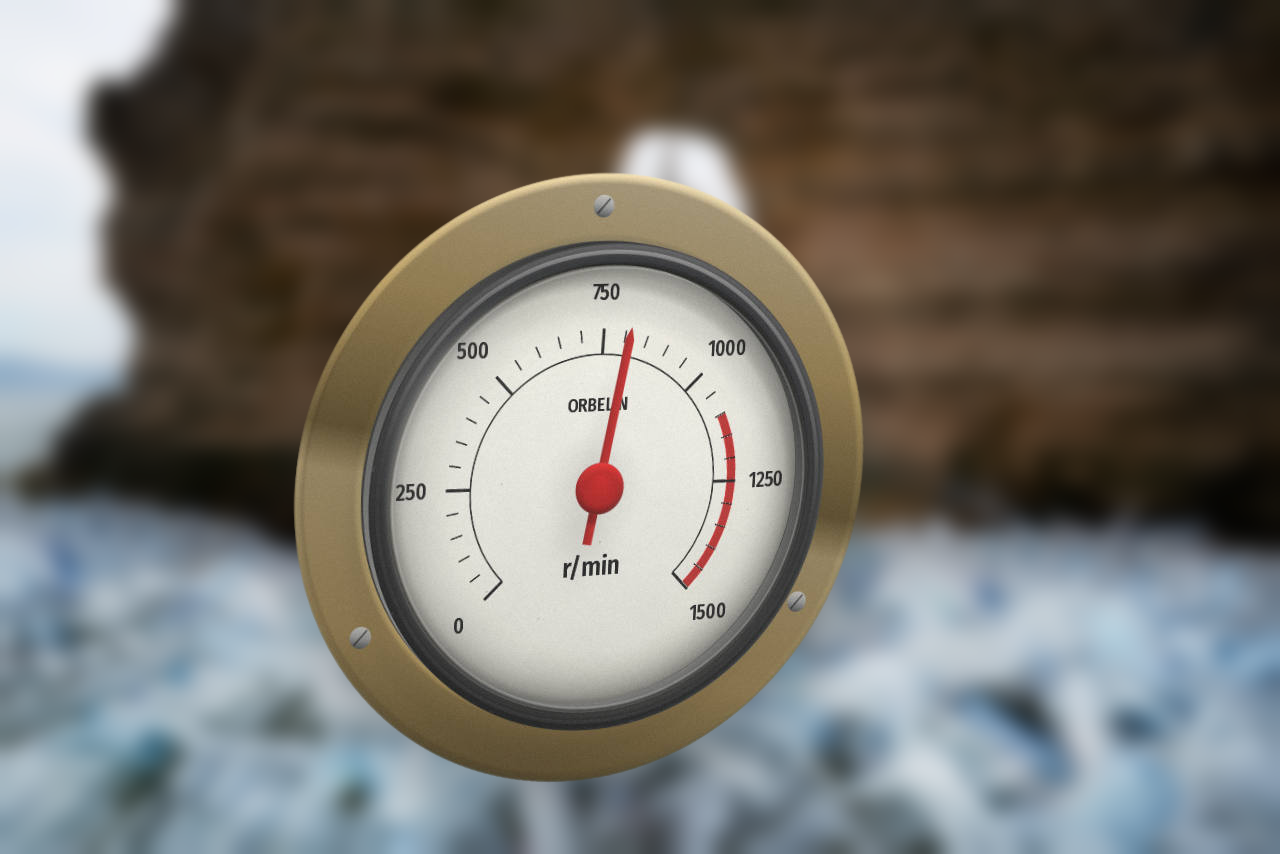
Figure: 800rpm
